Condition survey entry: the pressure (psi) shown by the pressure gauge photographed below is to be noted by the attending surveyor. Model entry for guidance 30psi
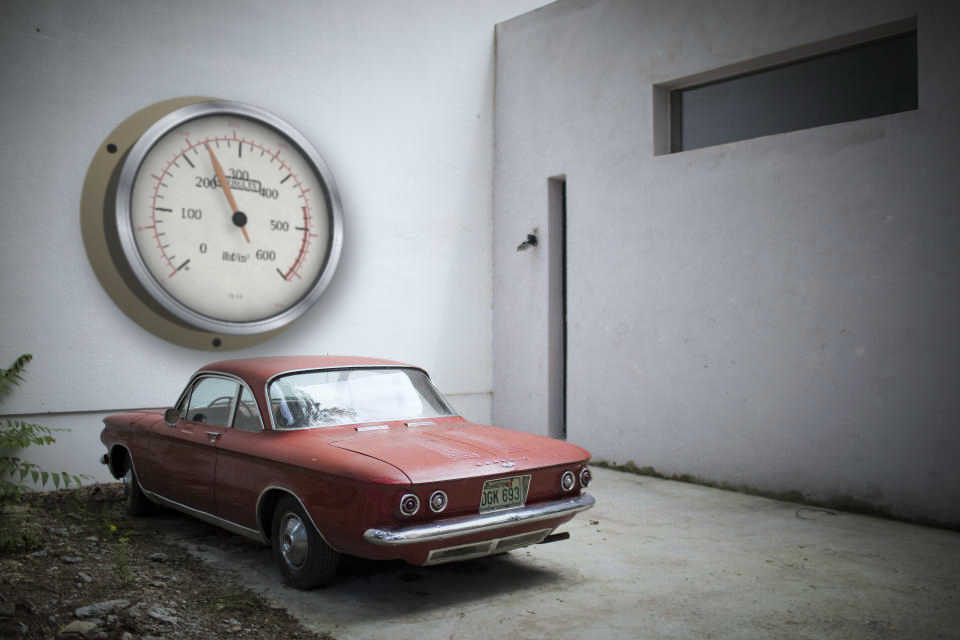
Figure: 240psi
